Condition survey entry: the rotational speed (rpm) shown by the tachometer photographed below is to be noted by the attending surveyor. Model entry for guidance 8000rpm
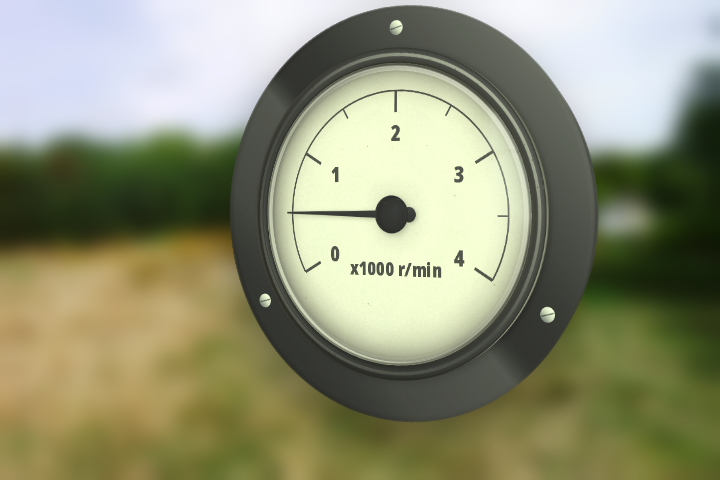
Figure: 500rpm
